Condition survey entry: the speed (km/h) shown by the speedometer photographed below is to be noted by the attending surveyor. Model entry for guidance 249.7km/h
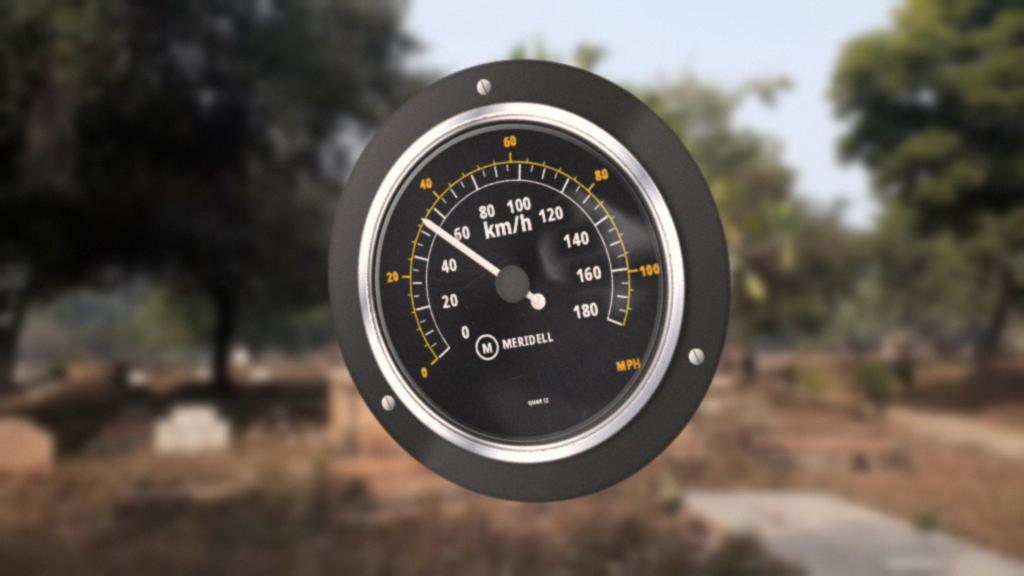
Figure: 55km/h
